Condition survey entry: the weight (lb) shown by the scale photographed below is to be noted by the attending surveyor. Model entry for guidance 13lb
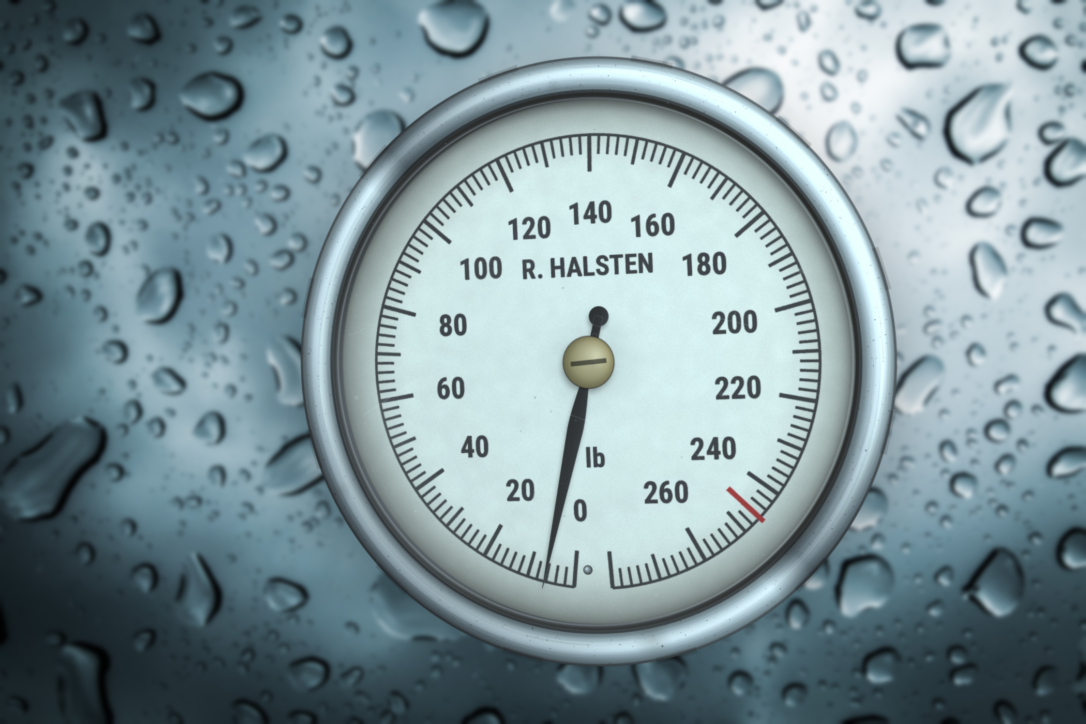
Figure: 6lb
